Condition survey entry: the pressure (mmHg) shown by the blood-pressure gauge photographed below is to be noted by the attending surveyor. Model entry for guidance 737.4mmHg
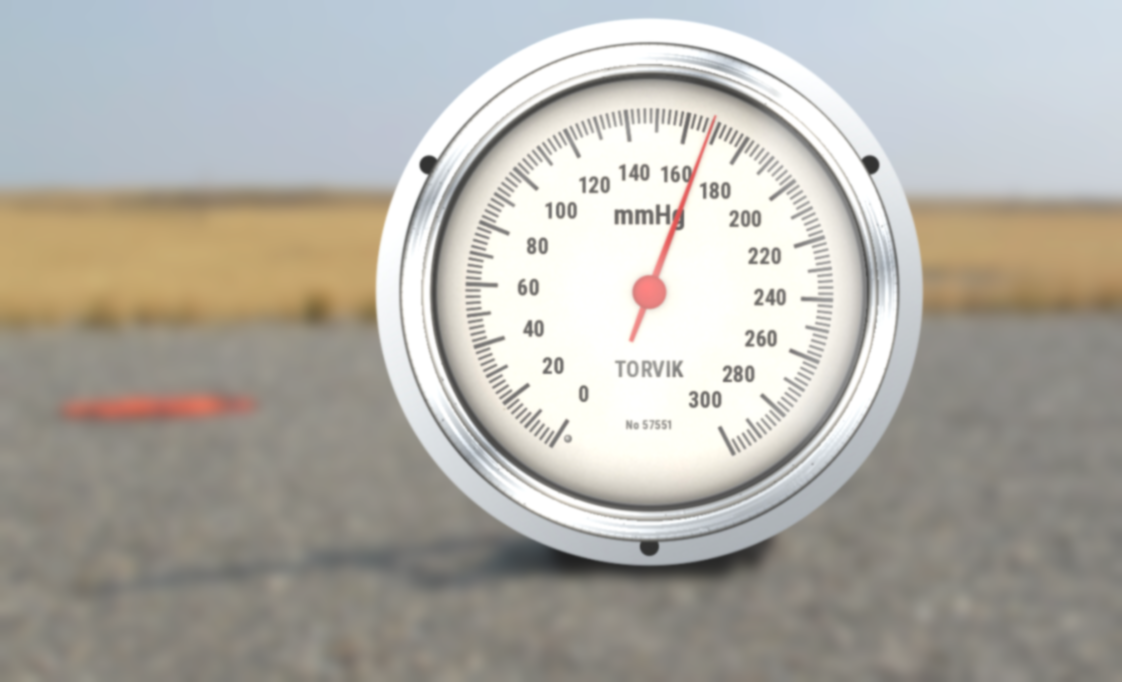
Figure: 168mmHg
